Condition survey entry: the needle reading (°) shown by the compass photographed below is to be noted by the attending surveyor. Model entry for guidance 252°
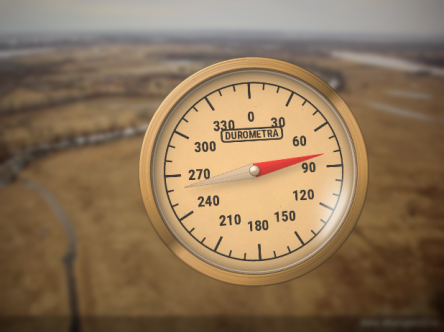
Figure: 80°
